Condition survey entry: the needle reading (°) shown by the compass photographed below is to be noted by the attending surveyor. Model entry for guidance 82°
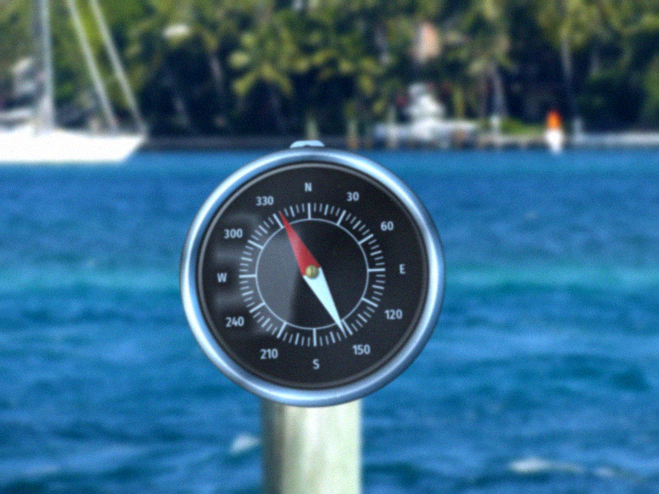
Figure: 335°
